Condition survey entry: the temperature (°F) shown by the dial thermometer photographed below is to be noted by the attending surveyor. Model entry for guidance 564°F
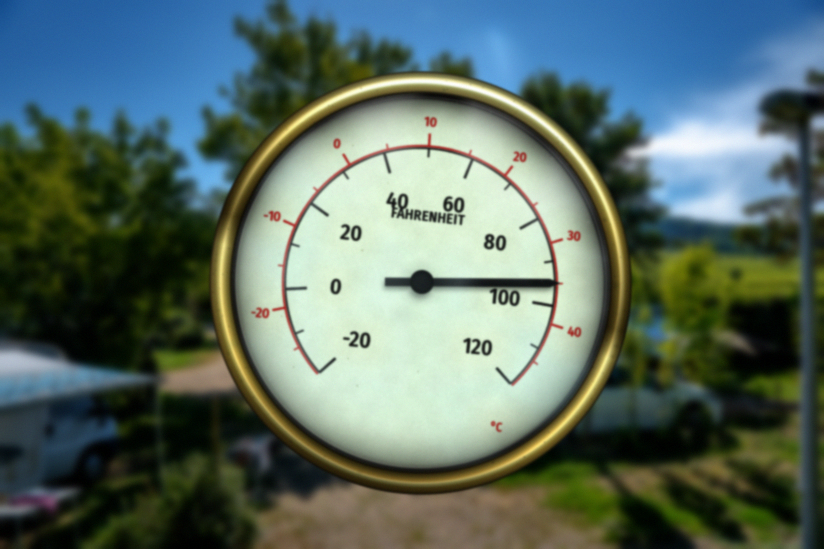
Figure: 95°F
